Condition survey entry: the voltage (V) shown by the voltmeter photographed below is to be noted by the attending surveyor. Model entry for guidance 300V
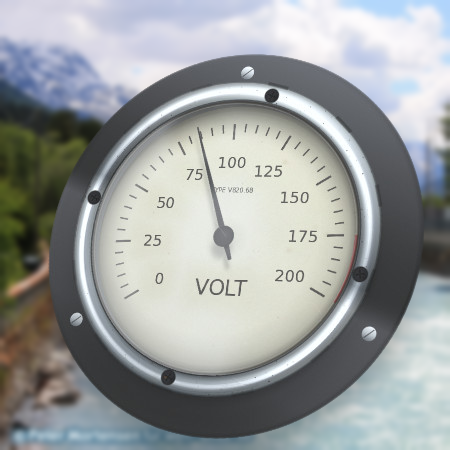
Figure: 85V
